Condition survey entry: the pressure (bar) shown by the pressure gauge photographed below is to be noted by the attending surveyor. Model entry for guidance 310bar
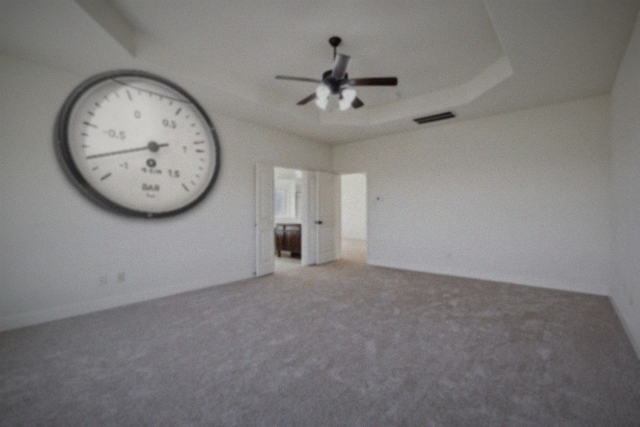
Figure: -0.8bar
